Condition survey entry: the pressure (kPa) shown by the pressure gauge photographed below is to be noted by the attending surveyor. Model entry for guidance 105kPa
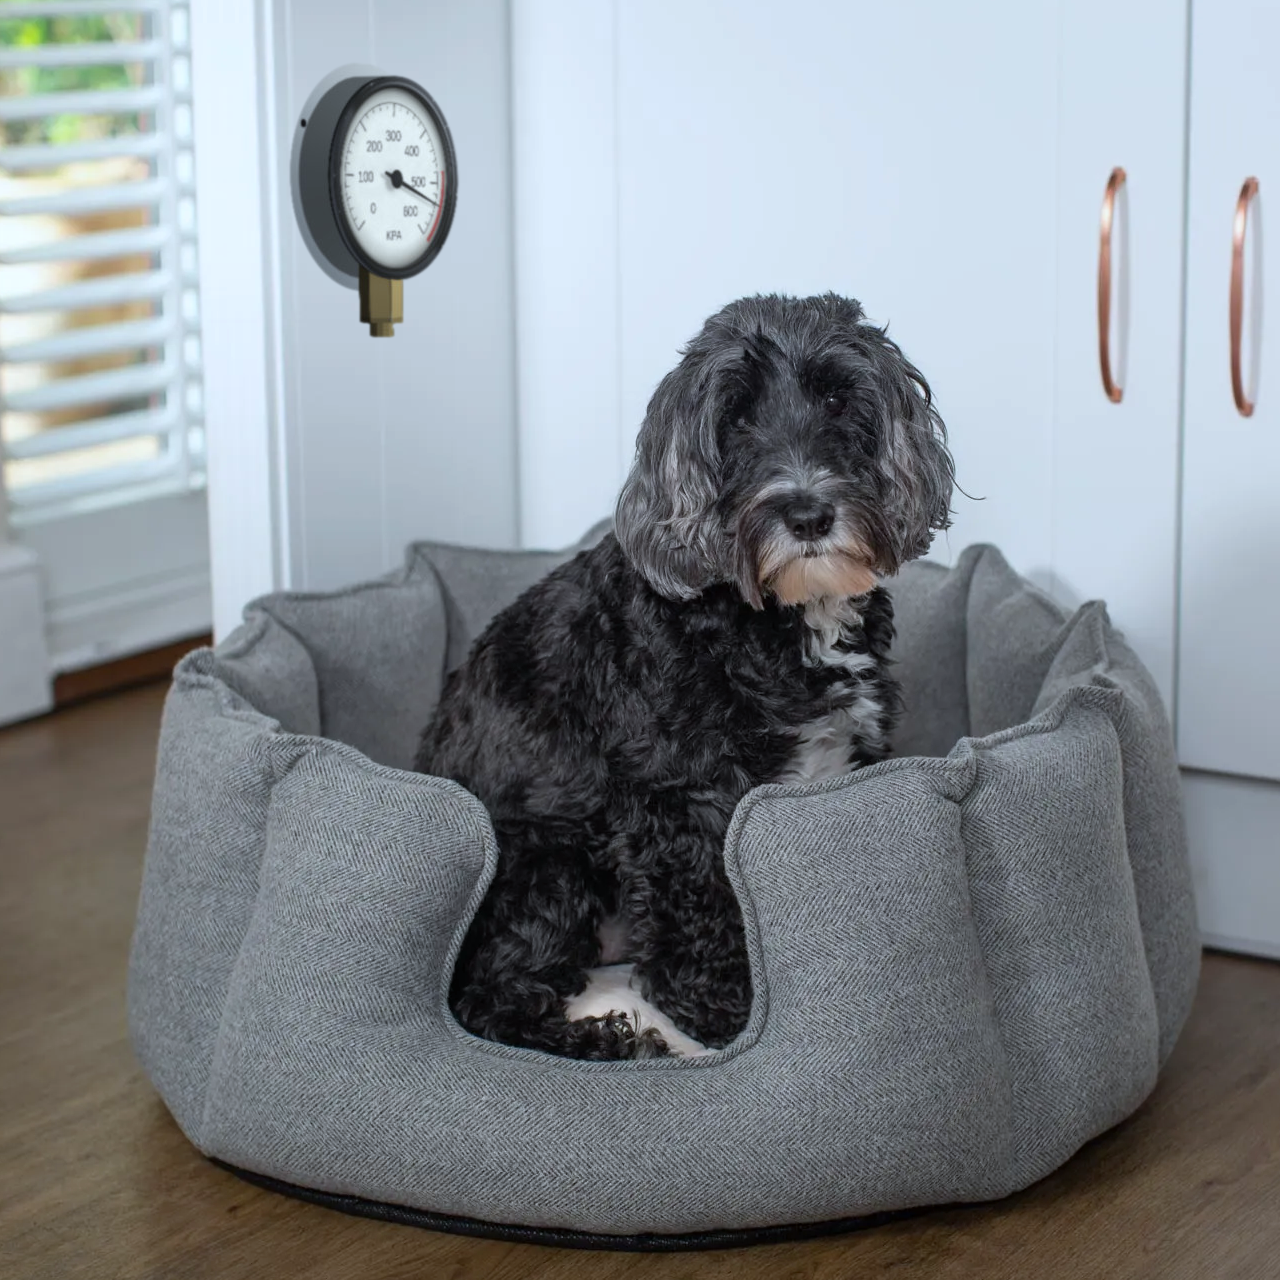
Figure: 540kPa
